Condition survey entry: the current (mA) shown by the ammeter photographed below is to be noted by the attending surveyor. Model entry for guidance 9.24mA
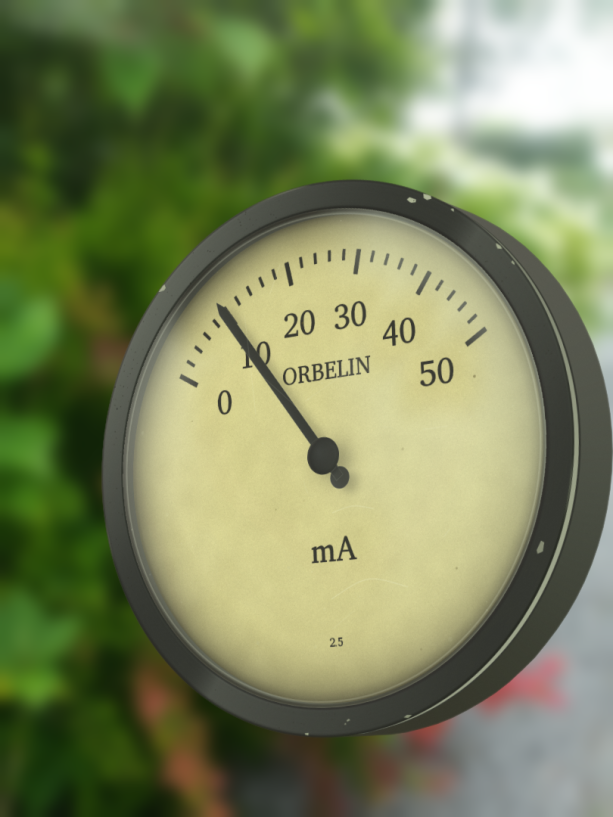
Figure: 10mA
